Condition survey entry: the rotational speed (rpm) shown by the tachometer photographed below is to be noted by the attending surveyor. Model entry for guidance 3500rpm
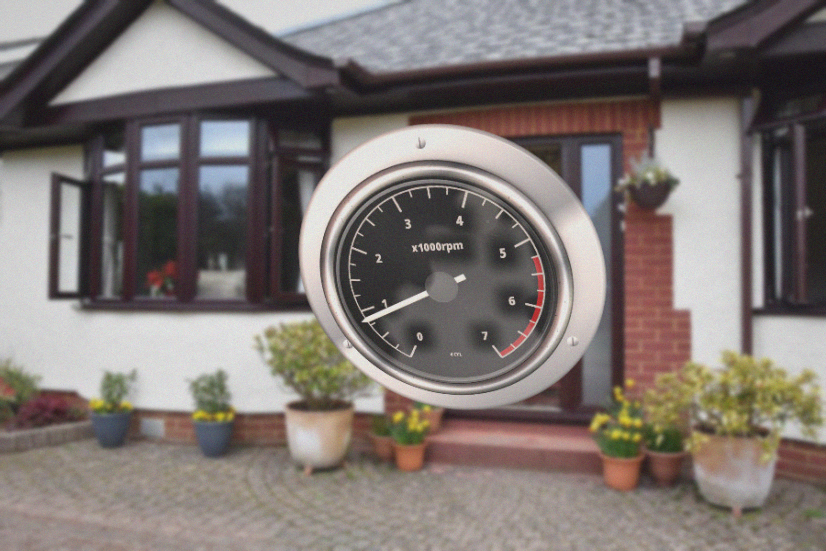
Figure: 875rpm
